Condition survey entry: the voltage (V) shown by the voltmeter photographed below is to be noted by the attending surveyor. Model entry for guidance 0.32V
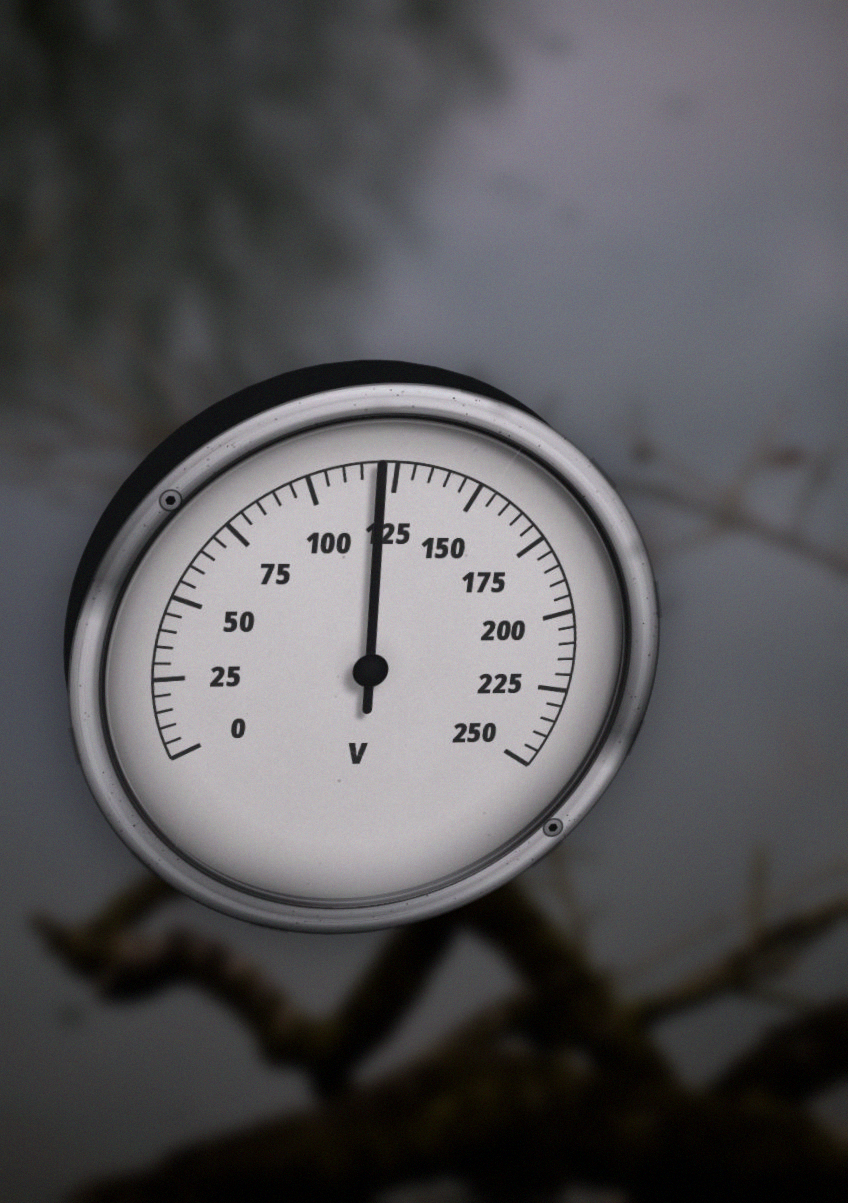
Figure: 120V
